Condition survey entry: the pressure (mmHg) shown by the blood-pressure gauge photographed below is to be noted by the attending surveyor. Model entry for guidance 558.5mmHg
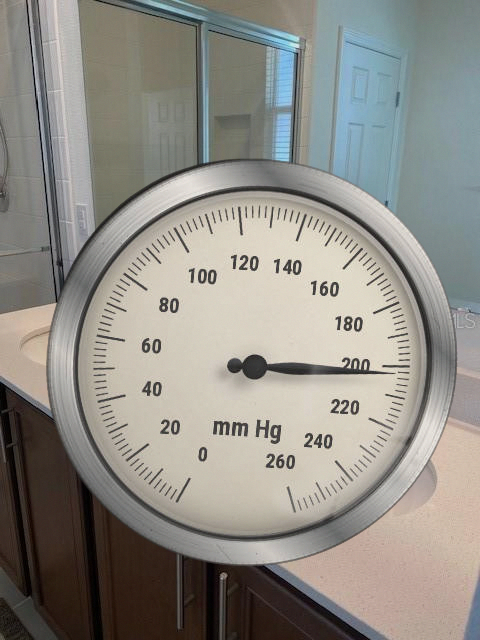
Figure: 202mmHg
